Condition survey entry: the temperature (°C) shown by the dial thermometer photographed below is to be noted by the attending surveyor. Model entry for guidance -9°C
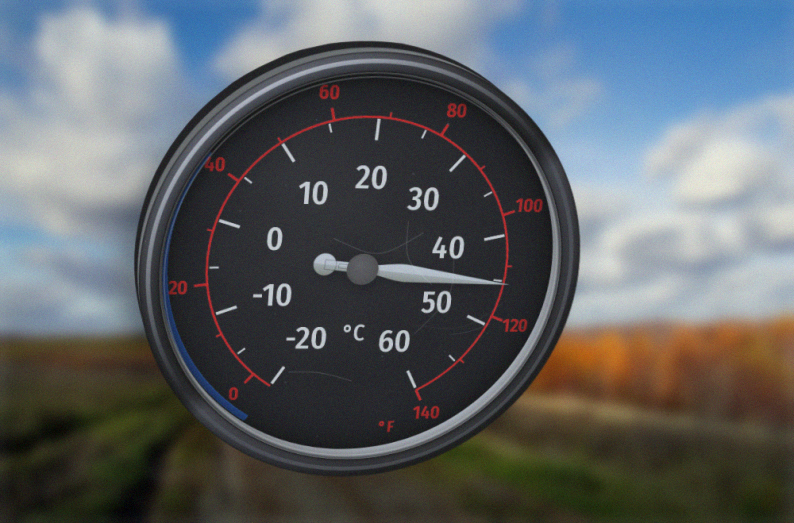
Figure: 45°C
